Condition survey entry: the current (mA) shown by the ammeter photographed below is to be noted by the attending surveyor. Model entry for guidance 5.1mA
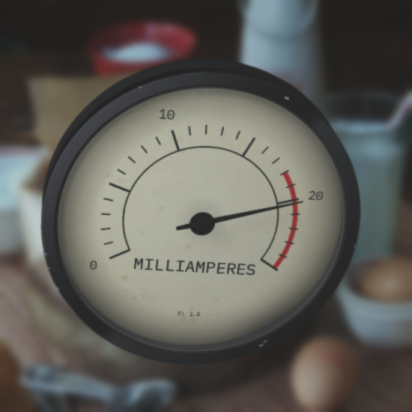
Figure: 20mA
